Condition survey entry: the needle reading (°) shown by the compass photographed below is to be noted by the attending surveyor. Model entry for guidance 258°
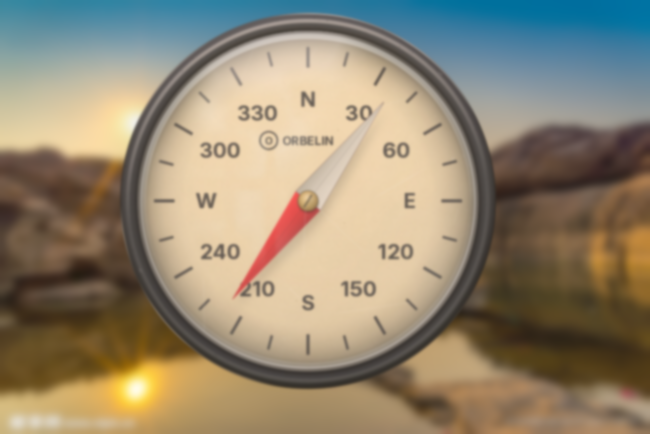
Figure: 217.5°
